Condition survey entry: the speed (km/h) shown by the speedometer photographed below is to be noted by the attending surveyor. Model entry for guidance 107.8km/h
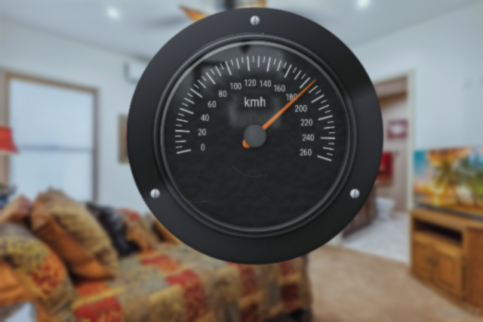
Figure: 185km/h
